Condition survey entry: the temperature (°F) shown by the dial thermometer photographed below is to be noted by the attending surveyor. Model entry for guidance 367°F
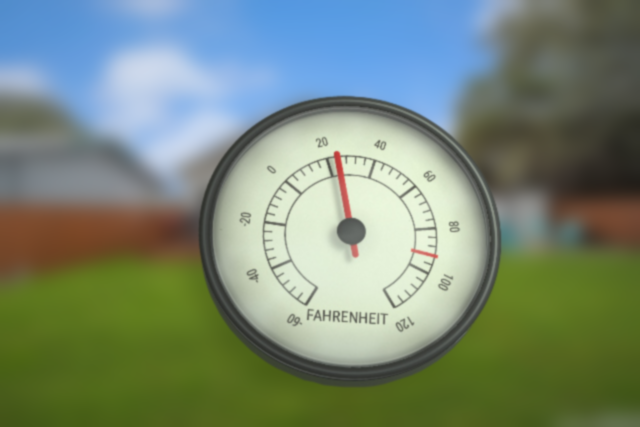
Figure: 24°F
